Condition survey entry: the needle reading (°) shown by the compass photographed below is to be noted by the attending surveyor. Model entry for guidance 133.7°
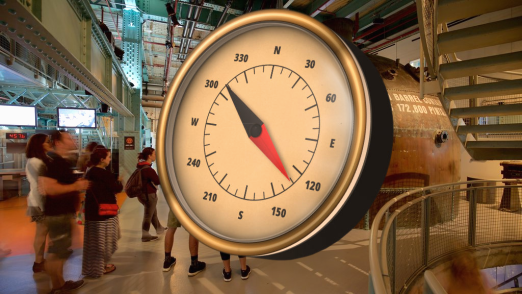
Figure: 130°
